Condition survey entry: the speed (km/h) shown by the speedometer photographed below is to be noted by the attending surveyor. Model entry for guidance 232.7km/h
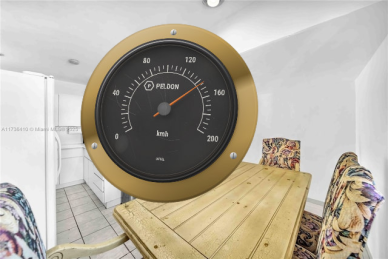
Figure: 145km/h
